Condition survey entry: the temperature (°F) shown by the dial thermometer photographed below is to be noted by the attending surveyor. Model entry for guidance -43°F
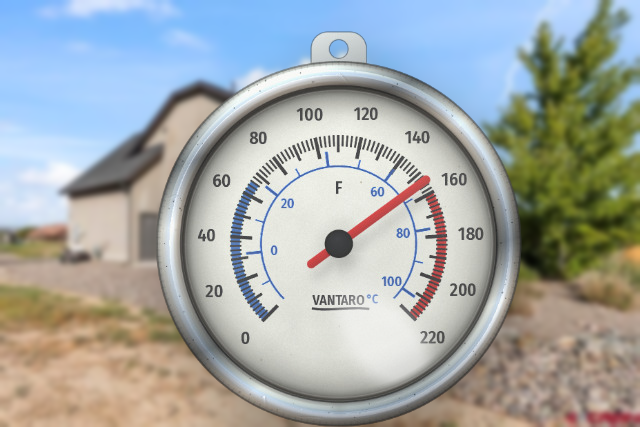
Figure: 154°F
